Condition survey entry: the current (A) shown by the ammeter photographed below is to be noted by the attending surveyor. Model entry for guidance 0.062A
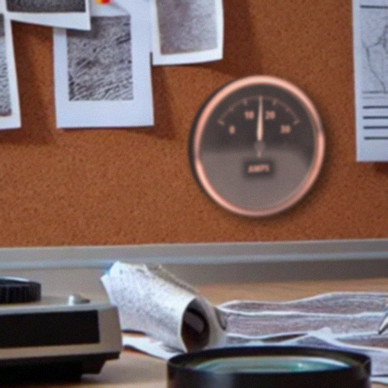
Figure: 15A
